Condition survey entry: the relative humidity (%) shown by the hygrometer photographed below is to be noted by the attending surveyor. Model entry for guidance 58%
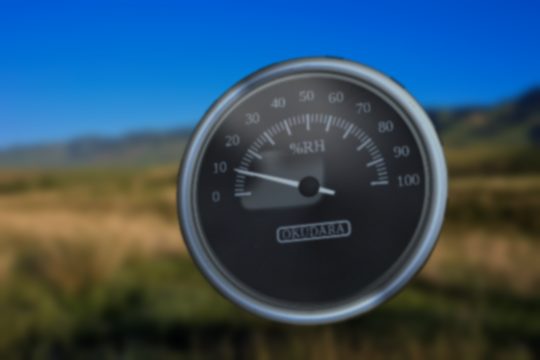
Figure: 10%
